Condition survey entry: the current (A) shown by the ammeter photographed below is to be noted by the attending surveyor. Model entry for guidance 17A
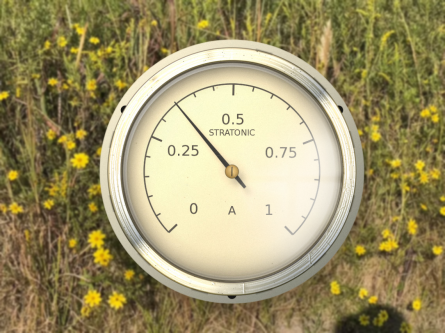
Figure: 0.35A
